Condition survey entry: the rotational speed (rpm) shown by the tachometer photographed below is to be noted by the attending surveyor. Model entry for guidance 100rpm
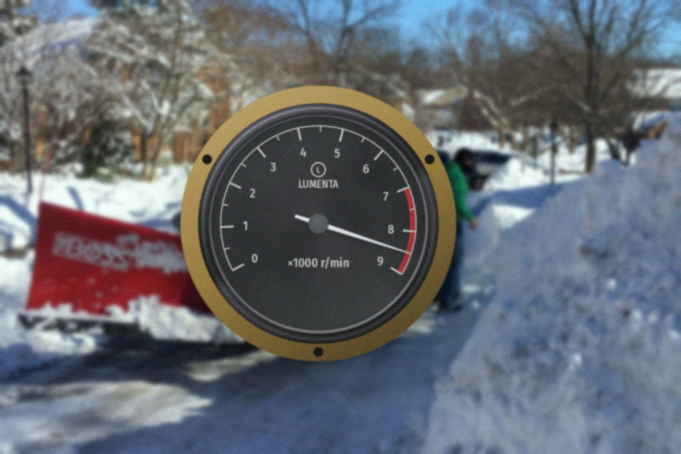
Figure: 8500rpm
